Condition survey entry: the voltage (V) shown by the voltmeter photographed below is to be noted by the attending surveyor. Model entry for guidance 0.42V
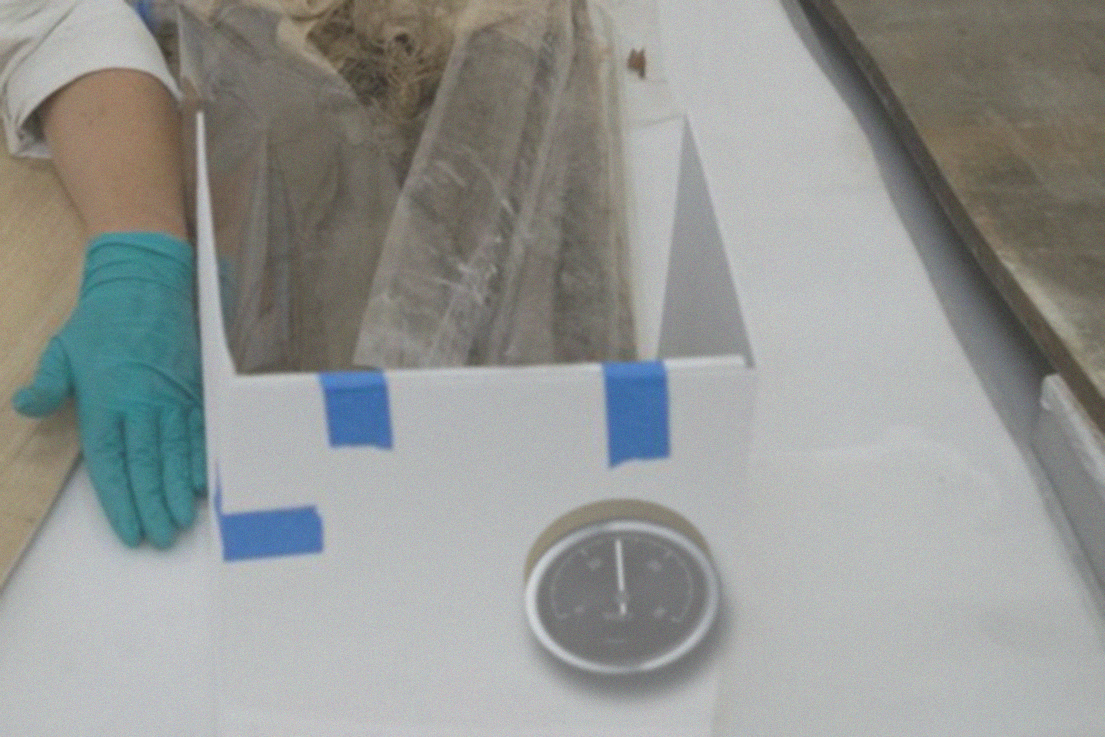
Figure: 14V
